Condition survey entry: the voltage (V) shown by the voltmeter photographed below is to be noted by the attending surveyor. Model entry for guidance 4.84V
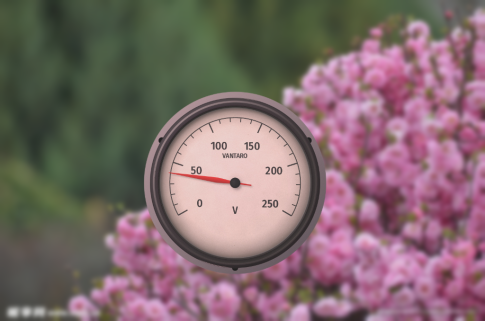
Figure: 40V
